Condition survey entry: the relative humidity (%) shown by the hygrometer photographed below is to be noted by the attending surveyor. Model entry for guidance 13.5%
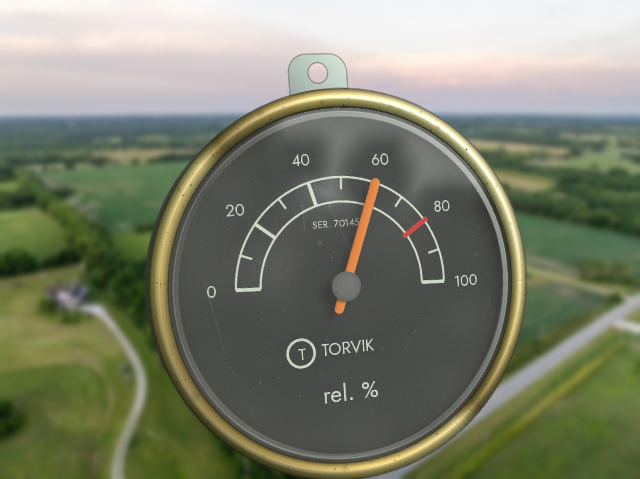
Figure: 60%
